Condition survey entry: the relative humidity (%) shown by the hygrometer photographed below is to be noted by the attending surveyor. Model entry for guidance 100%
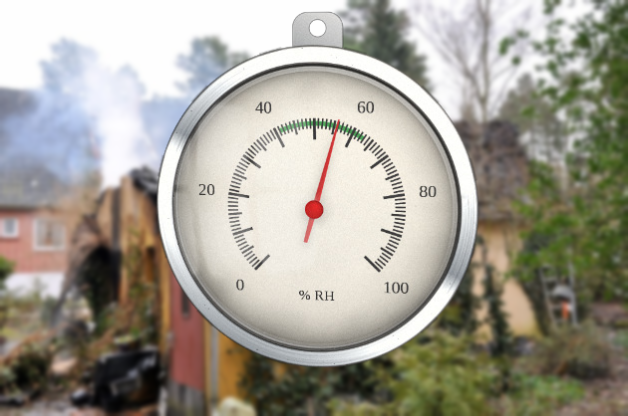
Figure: 56%
